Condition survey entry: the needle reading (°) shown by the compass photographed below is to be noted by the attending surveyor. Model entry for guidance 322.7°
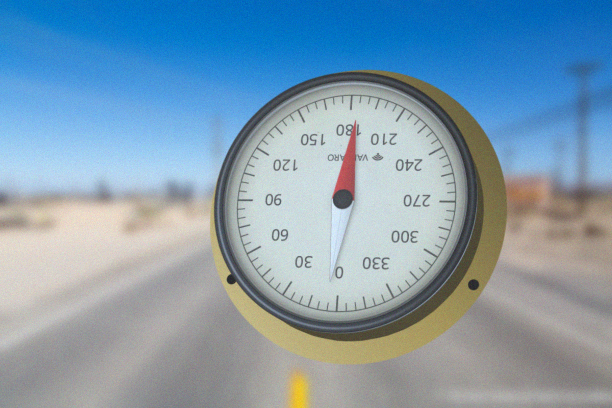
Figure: 185°
